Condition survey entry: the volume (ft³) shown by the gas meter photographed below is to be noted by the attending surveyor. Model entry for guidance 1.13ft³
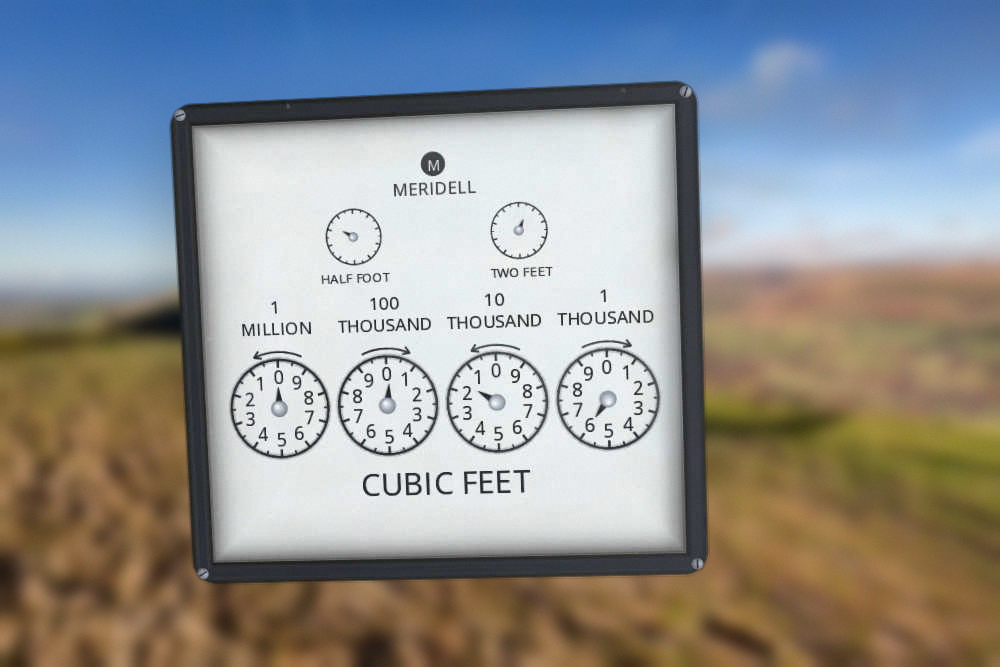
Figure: 1600ft³
